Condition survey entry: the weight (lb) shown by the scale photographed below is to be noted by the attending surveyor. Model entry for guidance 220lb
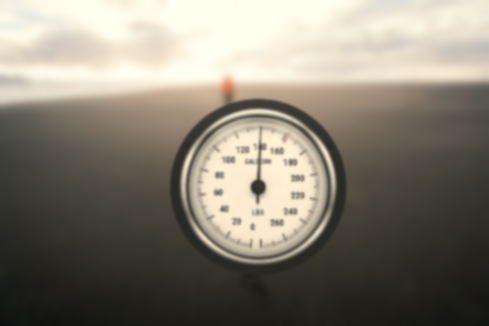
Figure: 140lb
